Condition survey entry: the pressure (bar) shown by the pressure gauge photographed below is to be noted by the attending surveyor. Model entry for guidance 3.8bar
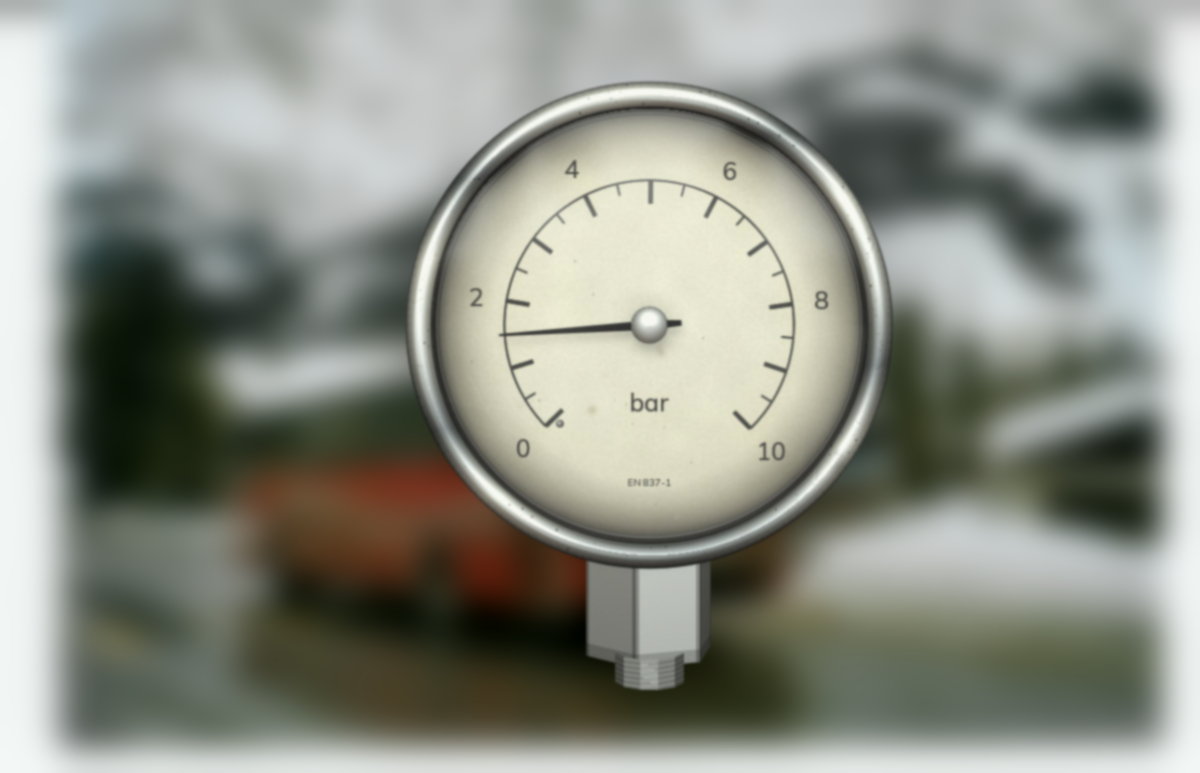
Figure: 1.5bar
